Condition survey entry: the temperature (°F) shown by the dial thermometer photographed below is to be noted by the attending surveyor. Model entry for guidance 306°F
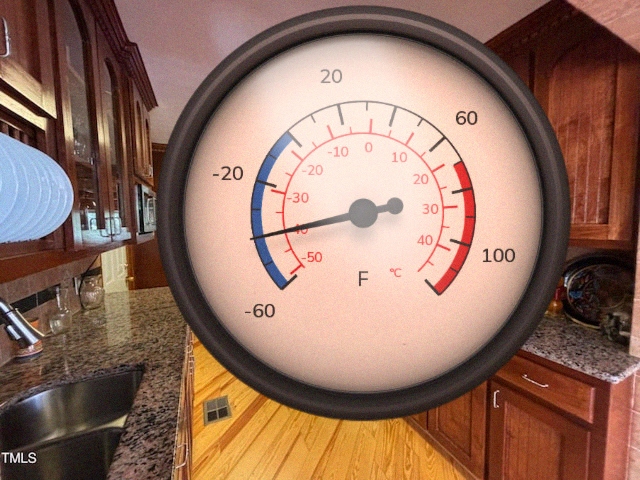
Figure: -40°F
